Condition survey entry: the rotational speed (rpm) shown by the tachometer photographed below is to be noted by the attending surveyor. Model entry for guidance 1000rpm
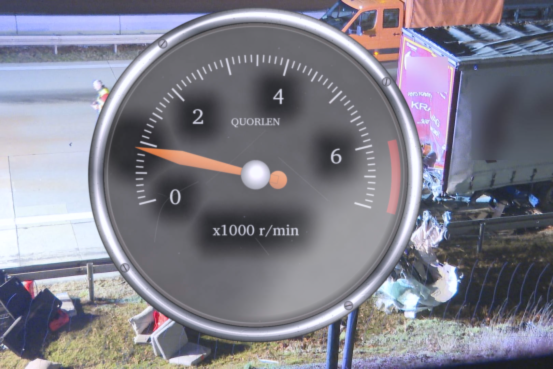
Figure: 900rpm
